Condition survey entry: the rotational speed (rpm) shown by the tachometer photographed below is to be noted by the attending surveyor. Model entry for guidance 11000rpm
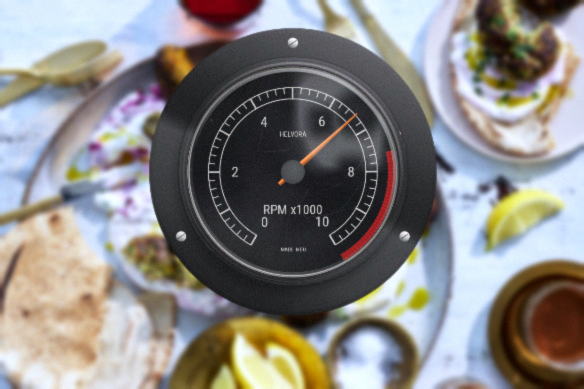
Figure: 6600rpm
